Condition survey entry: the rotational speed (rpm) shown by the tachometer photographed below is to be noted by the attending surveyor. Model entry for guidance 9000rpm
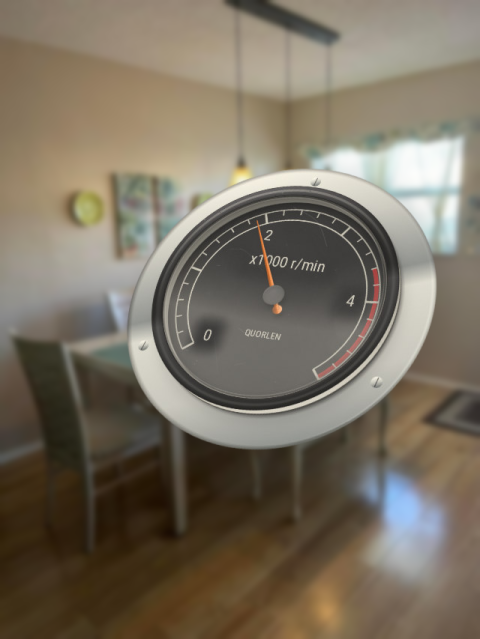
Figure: 1900rpm
